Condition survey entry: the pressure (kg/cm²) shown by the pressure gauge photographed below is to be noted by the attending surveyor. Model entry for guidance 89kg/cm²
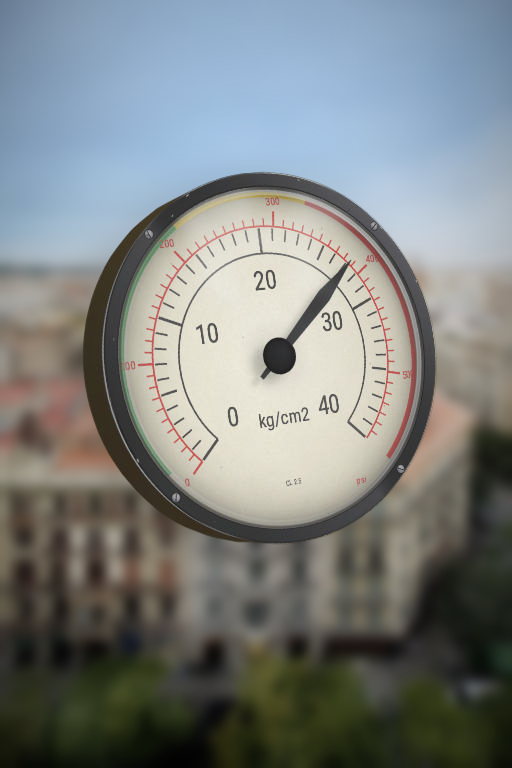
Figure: 27kg/cm²
